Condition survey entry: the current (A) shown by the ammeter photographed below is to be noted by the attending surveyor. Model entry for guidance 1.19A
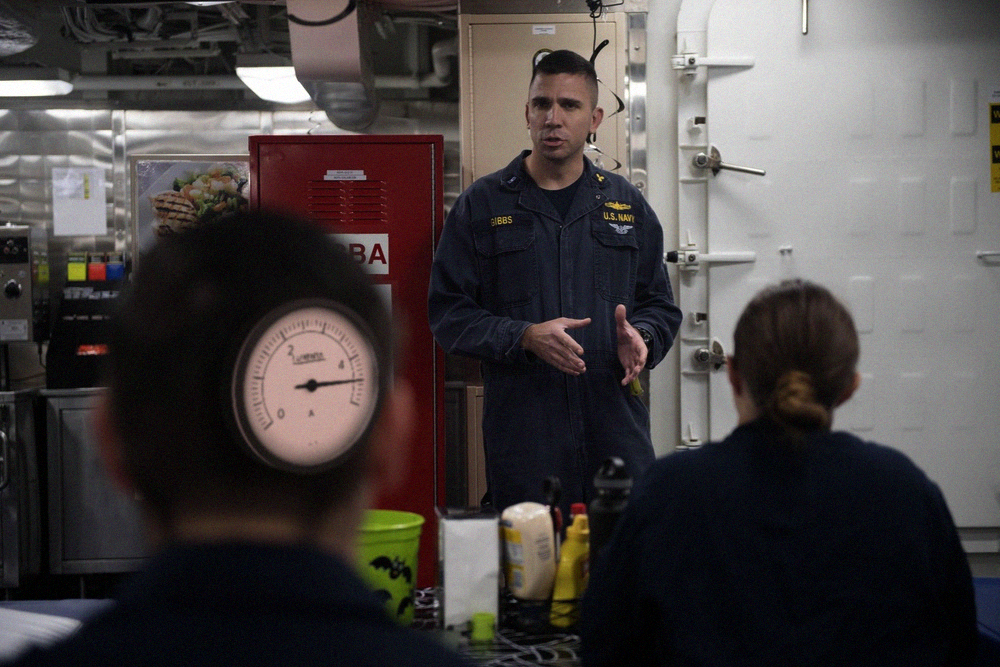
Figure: 4.5A
